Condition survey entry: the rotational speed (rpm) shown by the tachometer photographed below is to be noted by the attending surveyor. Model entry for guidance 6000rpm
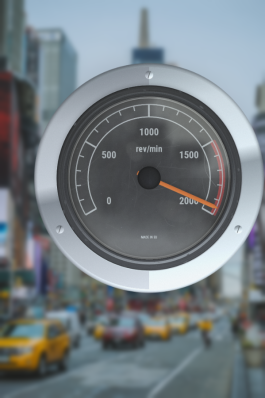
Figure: 1950rpm
